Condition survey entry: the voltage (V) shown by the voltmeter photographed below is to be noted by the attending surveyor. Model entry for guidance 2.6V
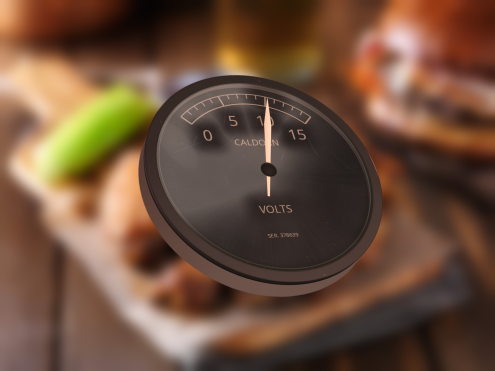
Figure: 10V
